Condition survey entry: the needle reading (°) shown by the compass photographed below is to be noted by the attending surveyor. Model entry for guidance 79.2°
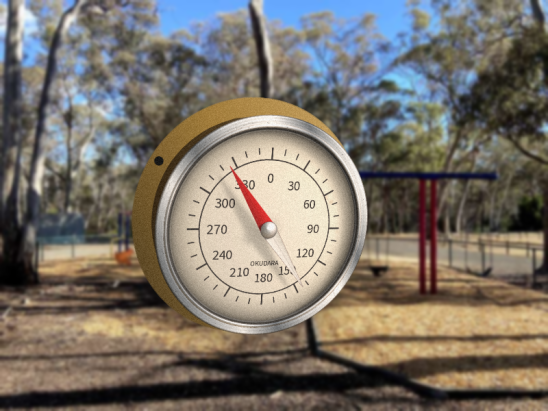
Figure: 325°
